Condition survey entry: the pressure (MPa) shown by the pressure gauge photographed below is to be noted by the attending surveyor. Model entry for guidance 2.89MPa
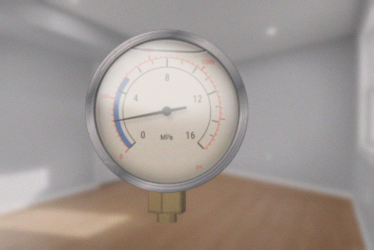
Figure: 2MPa
